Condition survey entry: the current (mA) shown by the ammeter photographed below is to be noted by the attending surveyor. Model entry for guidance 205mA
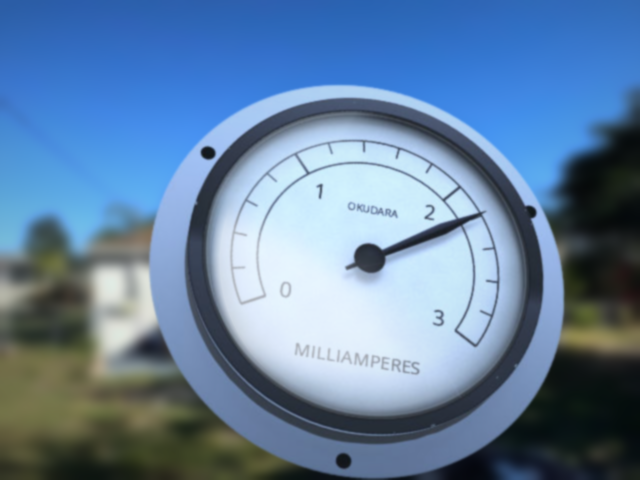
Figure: 2.2mA
